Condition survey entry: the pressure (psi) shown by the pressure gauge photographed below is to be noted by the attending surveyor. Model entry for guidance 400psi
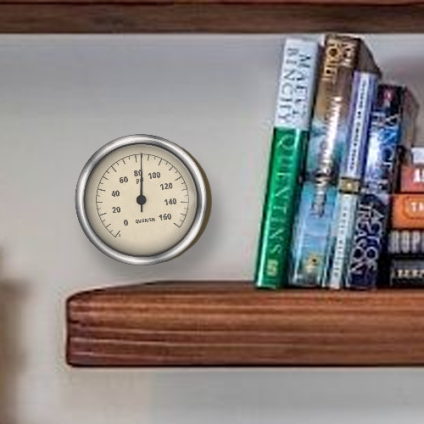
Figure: 85psi
